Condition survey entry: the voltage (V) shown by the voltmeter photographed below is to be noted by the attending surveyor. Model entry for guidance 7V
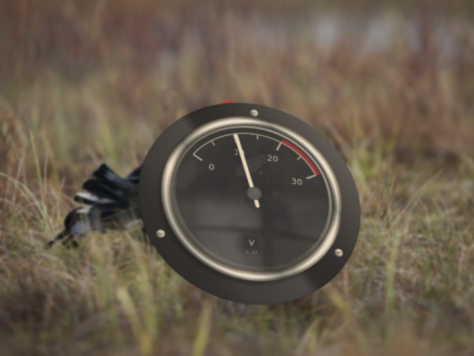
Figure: 10V
